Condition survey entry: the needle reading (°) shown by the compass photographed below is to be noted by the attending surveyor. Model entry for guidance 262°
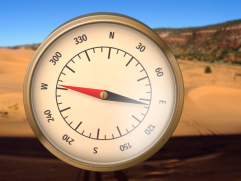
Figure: 275°
